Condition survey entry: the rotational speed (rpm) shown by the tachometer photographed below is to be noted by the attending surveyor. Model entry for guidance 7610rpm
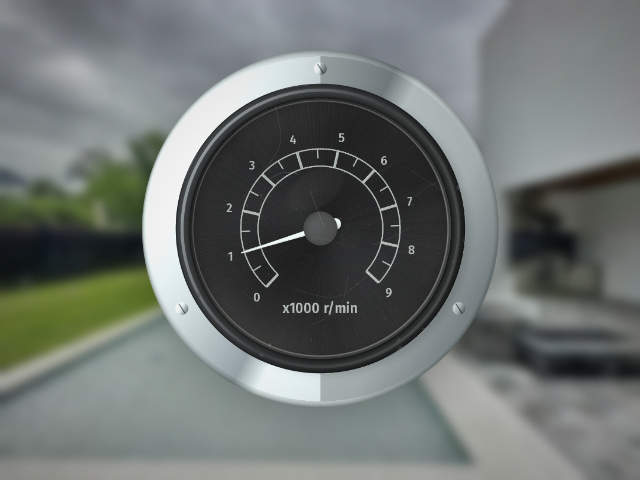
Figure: 1000rpm
